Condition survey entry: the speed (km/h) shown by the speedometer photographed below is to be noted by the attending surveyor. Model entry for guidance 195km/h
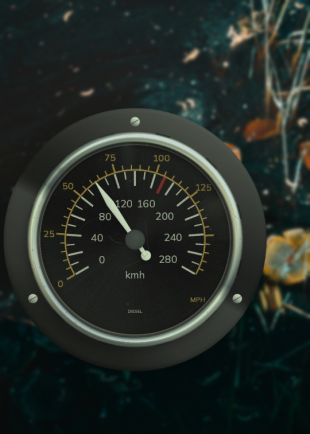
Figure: 100km/h
